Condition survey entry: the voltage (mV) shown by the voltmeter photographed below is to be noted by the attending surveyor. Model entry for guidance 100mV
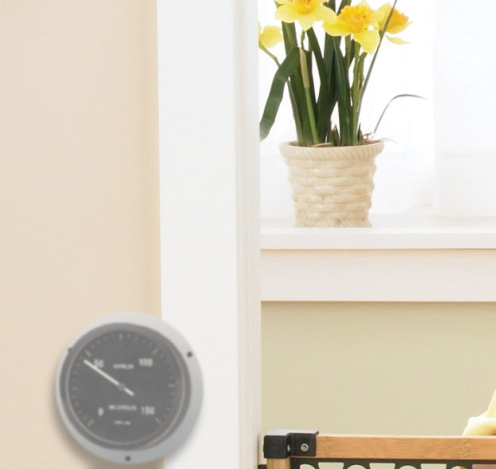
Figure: 45mV
